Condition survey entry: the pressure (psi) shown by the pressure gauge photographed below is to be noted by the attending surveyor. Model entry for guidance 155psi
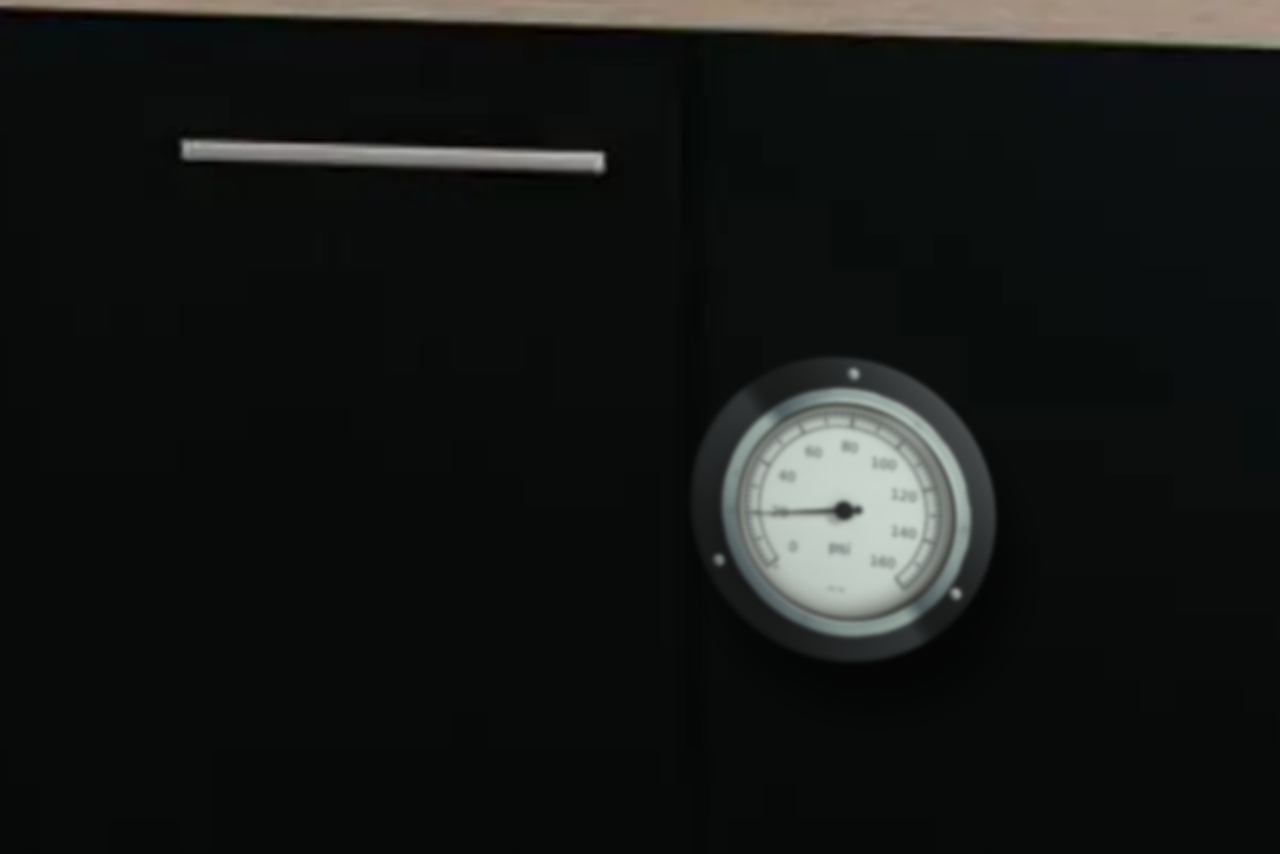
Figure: 20psi
